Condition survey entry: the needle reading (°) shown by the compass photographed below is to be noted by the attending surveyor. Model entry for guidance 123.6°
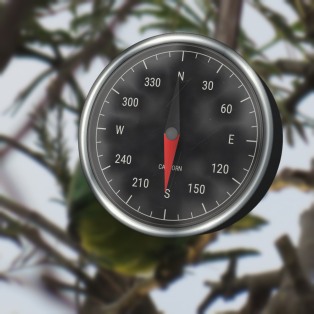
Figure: 180°
